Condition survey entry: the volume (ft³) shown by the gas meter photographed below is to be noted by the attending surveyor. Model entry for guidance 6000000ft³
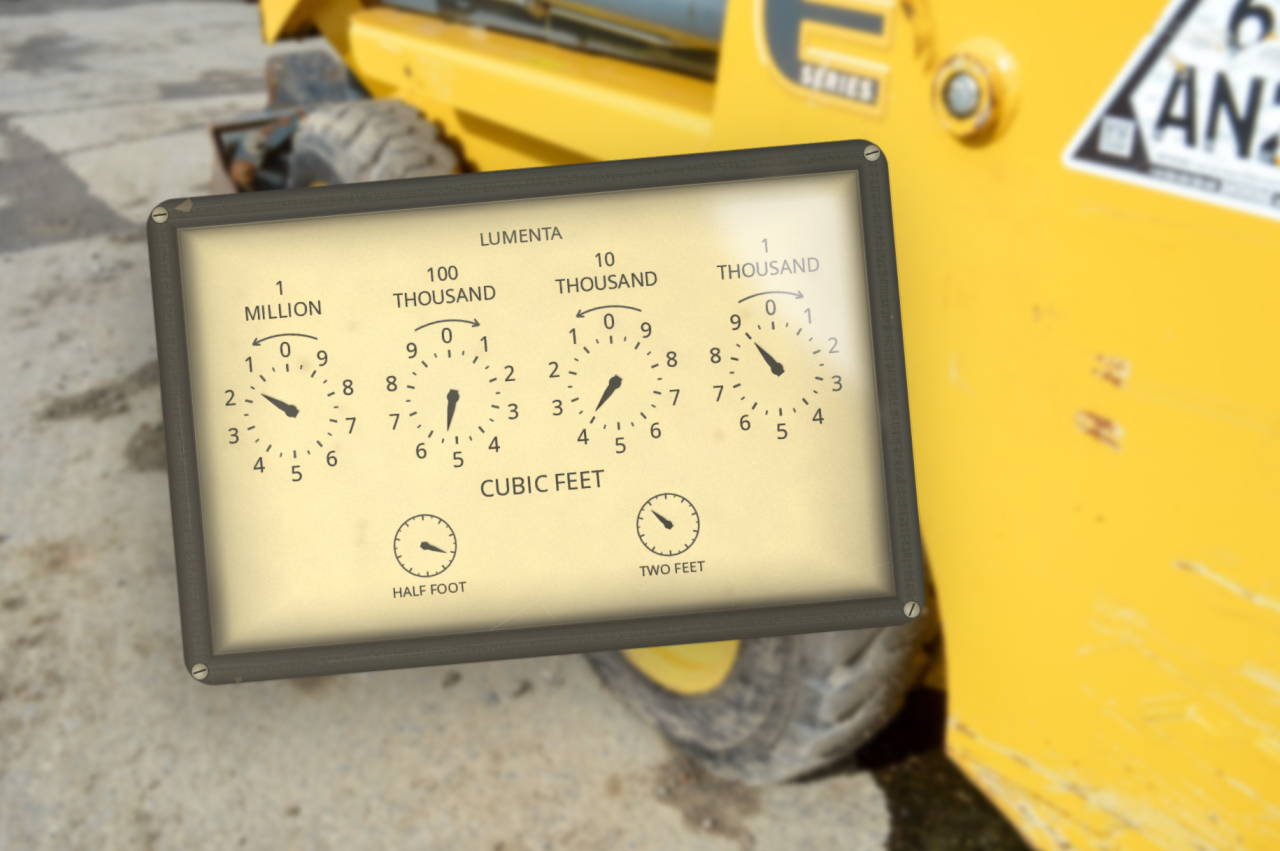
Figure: 153900ft³
